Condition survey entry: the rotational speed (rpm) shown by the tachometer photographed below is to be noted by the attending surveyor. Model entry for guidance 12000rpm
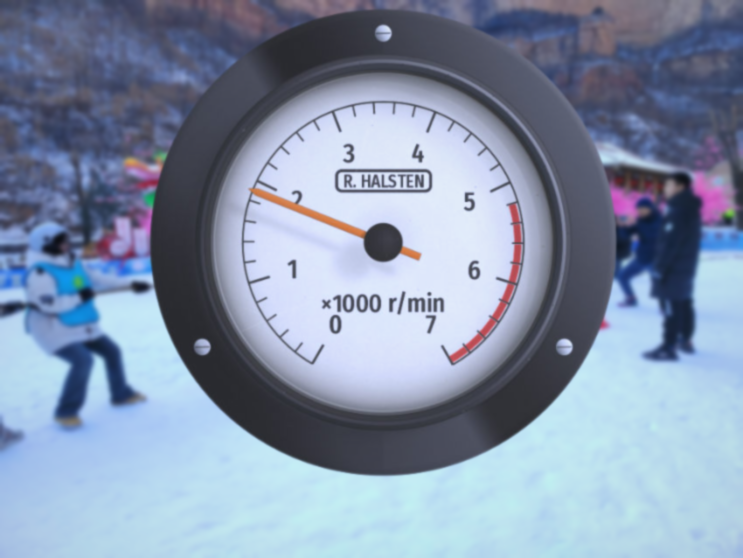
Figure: 1900rpm
